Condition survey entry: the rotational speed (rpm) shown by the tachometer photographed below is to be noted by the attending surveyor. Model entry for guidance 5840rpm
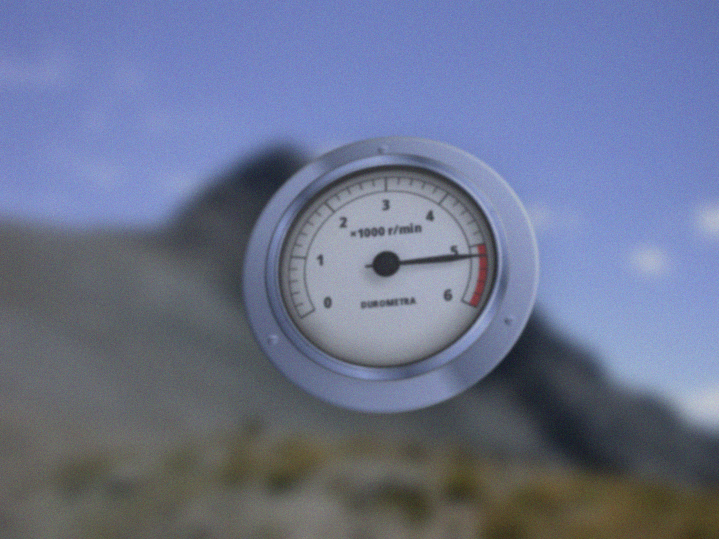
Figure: 5200rpm
